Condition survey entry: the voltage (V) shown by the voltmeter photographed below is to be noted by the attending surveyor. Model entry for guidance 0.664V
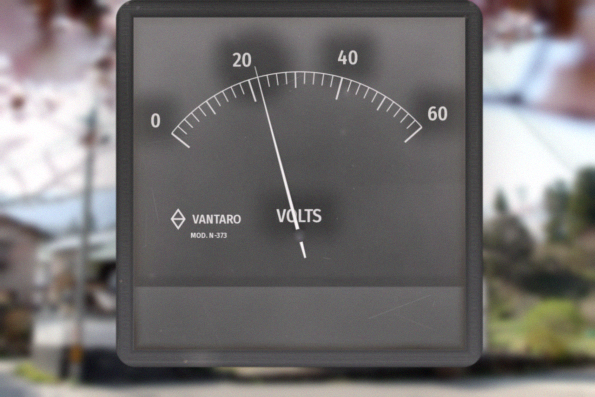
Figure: 22V
